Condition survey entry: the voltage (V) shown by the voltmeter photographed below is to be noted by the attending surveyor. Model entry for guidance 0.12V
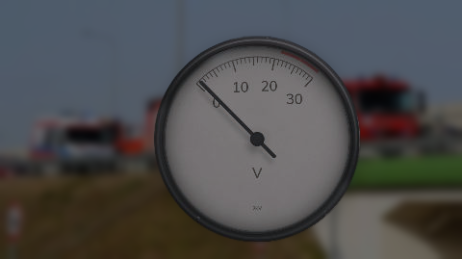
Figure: 1V
